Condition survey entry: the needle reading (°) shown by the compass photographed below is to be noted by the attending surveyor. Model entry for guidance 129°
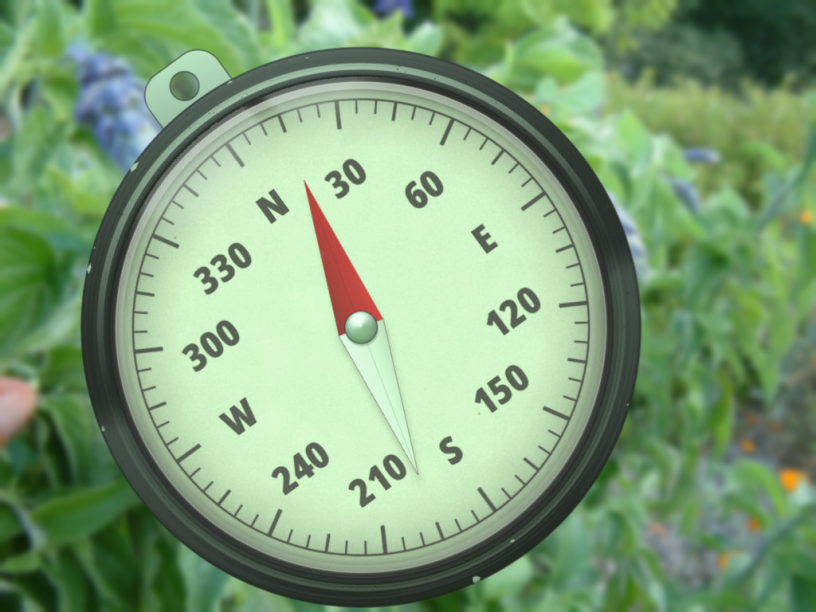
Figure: 15°
